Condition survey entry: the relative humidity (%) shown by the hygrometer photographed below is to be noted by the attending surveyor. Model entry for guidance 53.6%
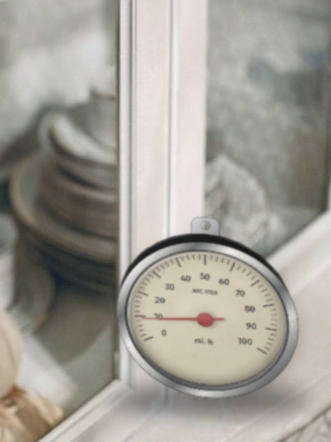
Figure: 10%
